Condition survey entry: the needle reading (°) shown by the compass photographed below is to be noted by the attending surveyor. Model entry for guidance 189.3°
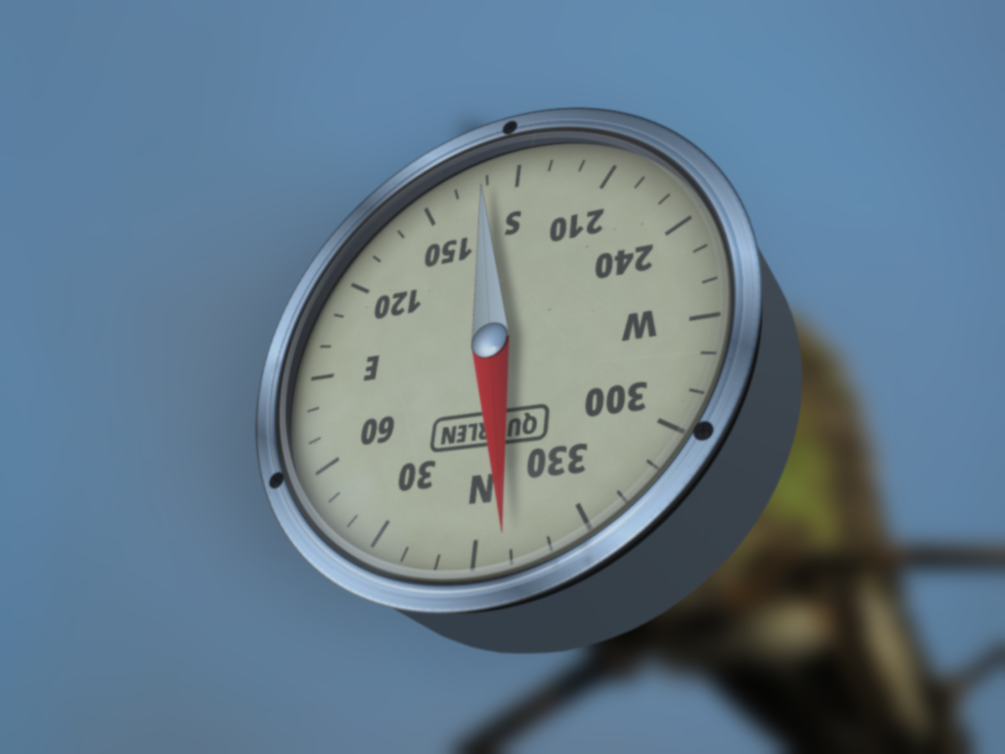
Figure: 350°
